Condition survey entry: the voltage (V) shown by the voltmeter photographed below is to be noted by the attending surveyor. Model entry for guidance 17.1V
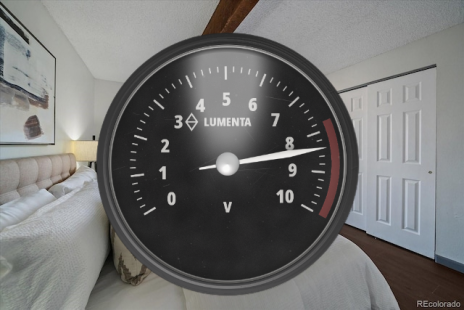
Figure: 8.4V
